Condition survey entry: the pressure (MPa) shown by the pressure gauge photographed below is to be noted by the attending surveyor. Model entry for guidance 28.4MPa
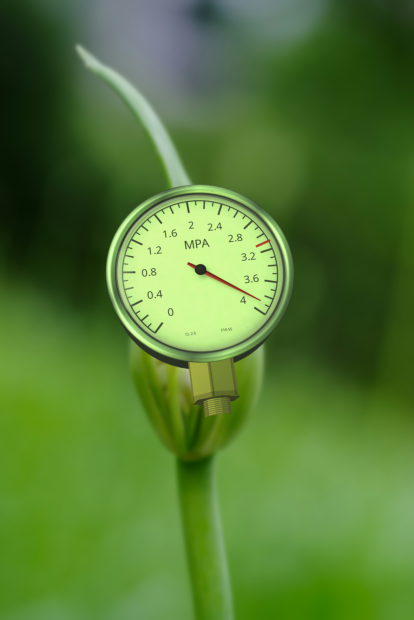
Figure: 3.9MPa
